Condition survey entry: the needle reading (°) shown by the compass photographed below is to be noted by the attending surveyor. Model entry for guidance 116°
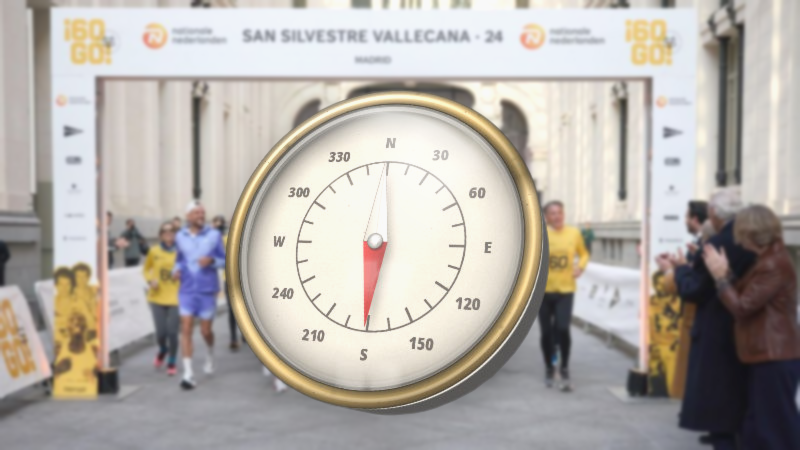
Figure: 180°
